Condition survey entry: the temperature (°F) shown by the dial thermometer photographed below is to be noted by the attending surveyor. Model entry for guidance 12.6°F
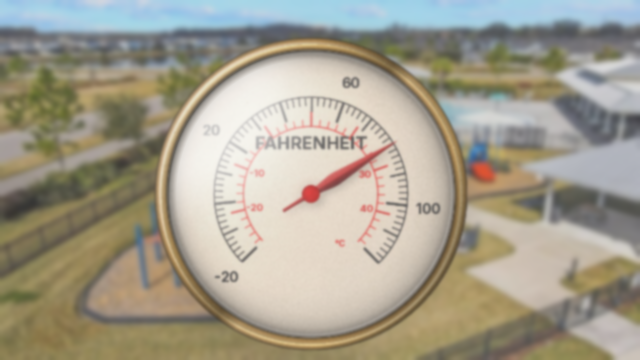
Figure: 80°F
